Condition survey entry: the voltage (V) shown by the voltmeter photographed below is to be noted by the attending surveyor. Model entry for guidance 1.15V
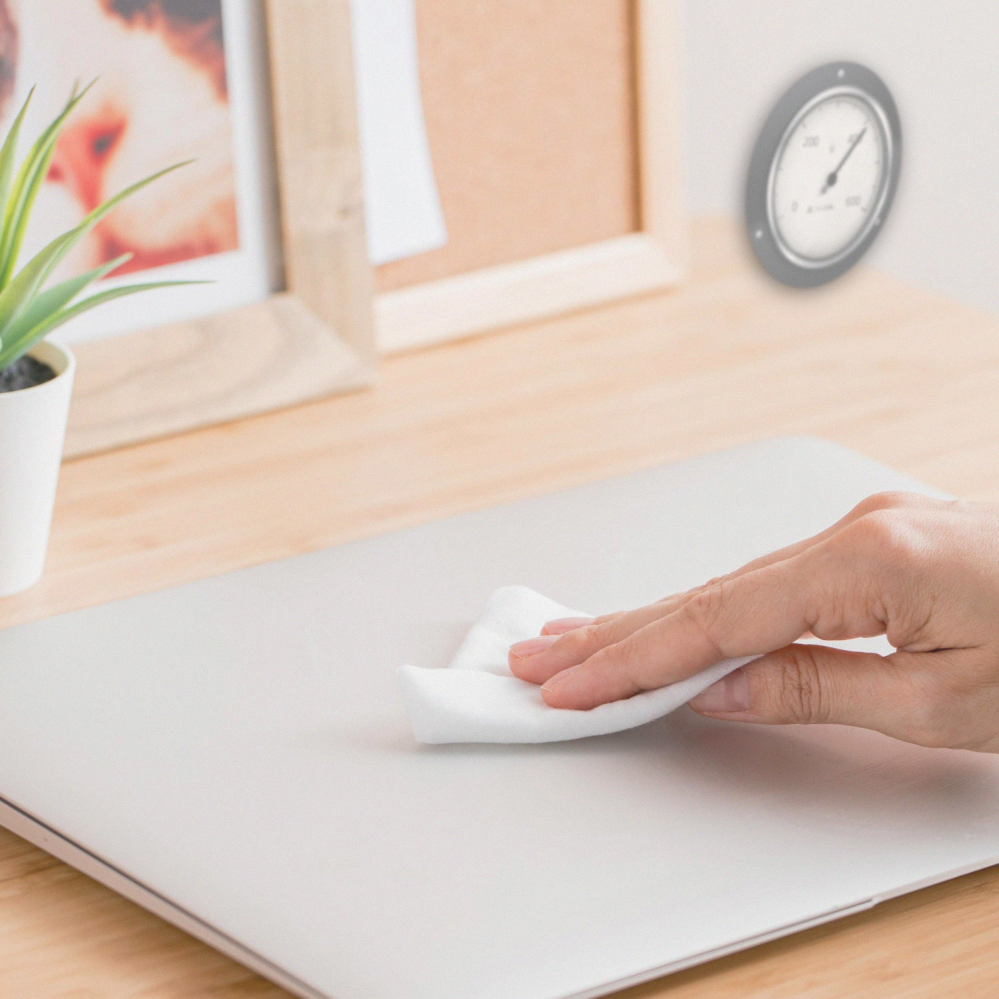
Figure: 400V
